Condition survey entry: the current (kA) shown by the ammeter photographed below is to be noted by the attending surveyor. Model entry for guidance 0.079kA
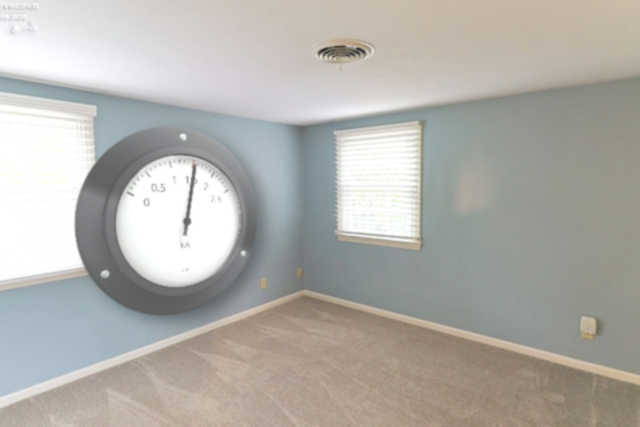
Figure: 1.5kA
